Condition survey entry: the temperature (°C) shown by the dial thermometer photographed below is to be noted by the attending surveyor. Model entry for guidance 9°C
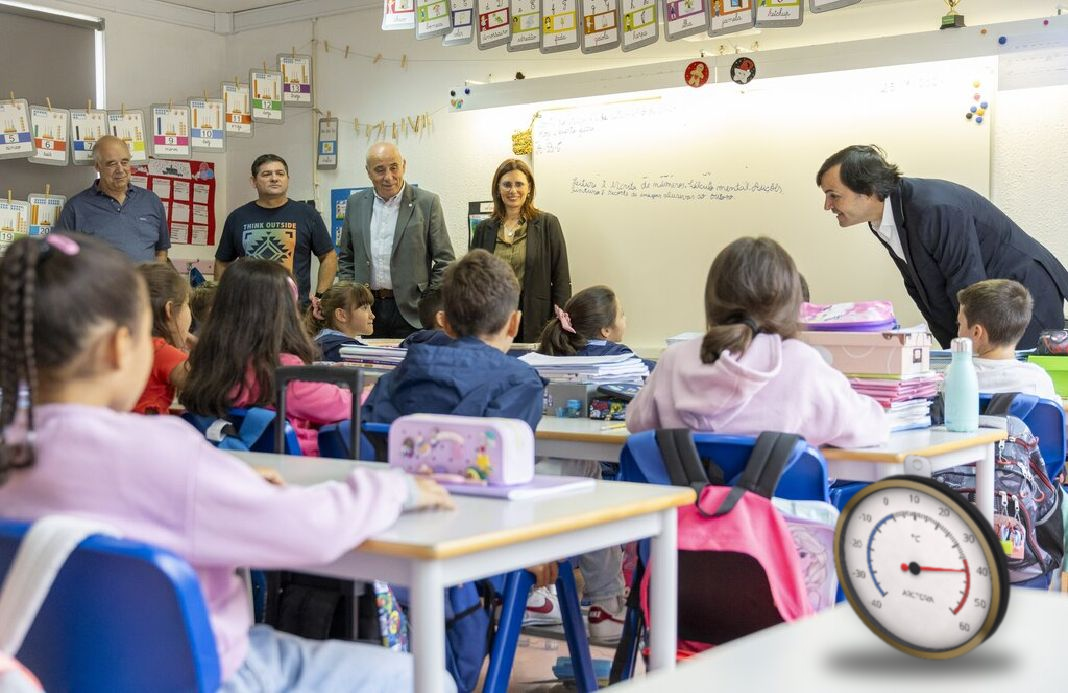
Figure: 40°C
